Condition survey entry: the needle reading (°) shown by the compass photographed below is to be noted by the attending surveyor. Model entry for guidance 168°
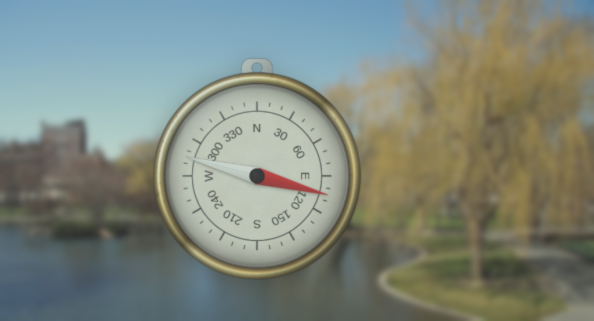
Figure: 105°
